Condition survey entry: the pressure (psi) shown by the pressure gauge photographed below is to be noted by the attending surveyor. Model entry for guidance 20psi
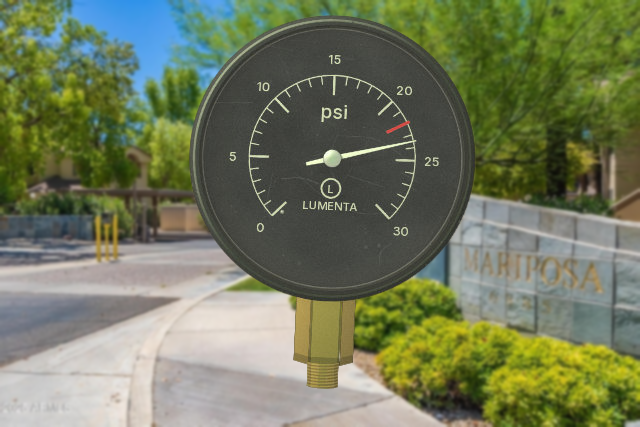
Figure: 23.5psi
